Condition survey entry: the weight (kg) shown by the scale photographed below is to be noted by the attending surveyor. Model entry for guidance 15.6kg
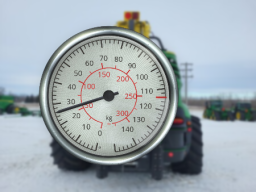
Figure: 26kg
